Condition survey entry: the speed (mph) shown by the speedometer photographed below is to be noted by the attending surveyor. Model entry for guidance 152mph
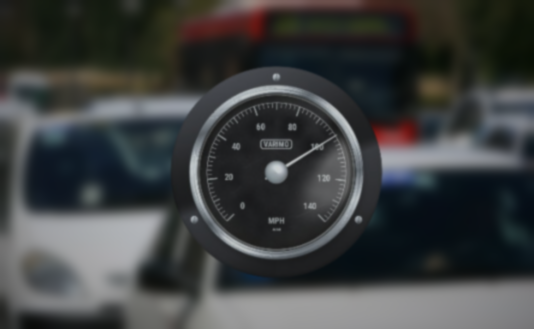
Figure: 100mph
